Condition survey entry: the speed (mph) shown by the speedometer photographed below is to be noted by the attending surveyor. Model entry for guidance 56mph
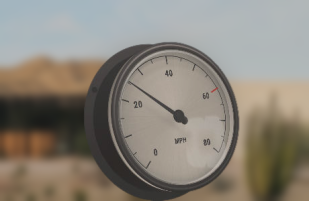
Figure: 25mph
